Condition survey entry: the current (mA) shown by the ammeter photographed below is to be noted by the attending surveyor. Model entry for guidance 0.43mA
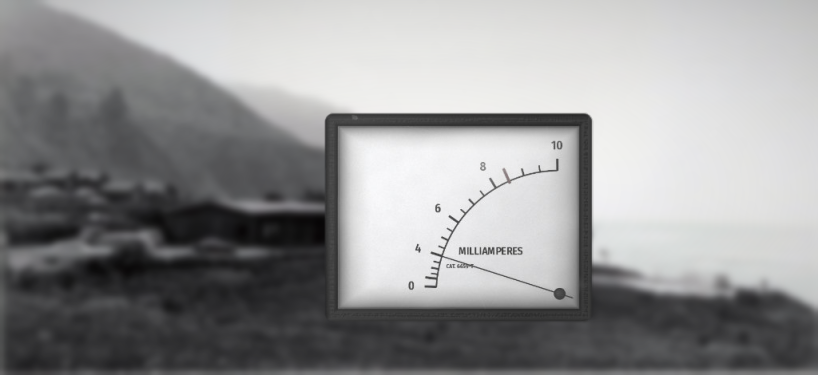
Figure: 4mA
